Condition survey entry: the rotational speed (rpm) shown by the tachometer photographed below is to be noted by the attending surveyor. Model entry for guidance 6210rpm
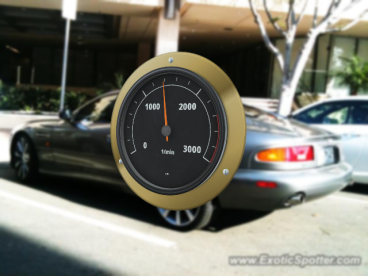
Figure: 1400rpm
